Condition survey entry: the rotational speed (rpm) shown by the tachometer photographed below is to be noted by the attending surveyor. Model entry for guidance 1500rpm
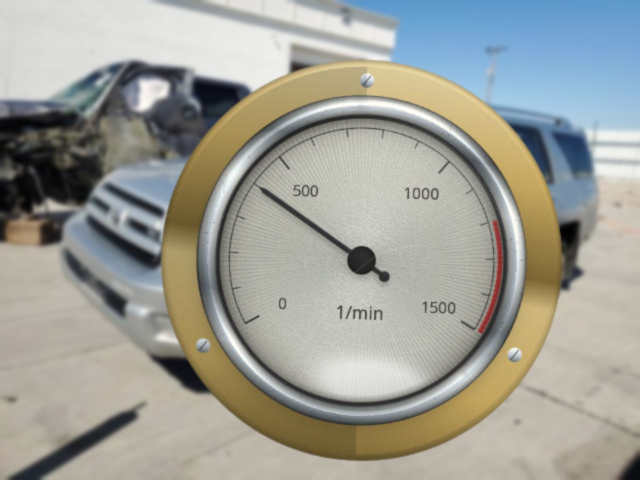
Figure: 400rpm
